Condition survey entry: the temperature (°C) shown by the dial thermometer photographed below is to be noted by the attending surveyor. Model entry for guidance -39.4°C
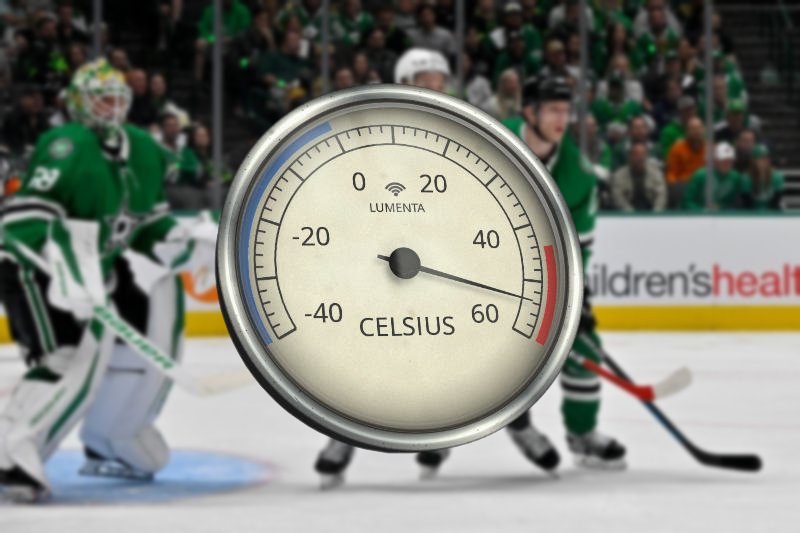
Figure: 54°C
